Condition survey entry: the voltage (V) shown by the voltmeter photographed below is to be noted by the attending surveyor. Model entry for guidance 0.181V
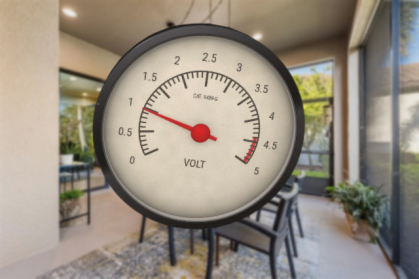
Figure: 1V
